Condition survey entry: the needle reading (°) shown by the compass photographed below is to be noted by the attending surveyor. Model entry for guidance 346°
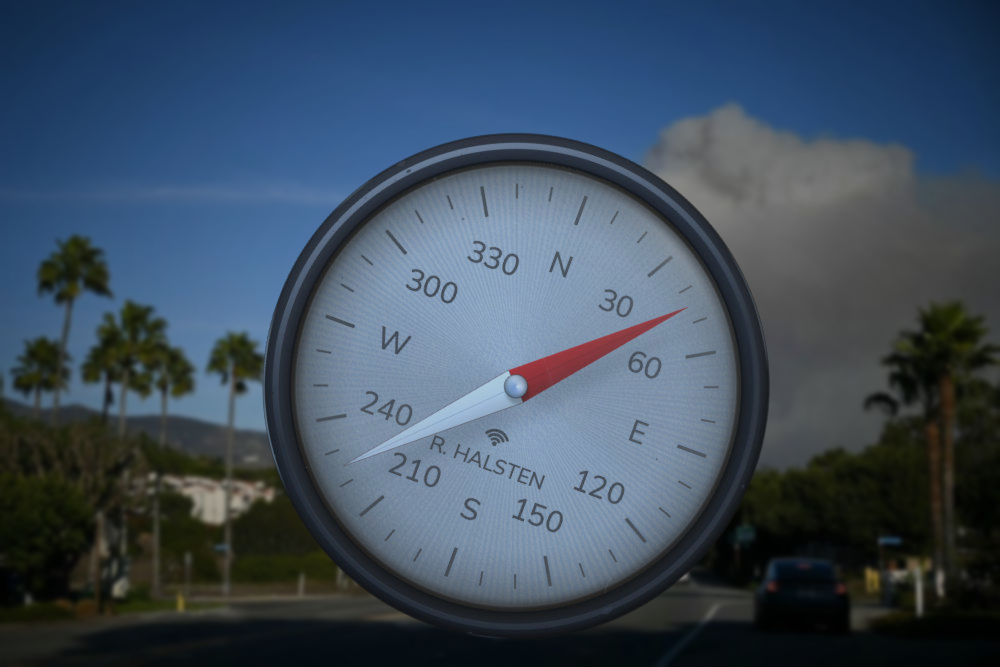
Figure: 45°
